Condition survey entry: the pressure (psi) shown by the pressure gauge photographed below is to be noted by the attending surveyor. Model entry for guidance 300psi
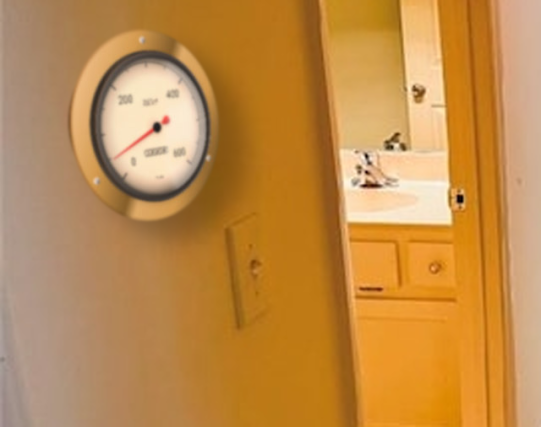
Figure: 50psi
